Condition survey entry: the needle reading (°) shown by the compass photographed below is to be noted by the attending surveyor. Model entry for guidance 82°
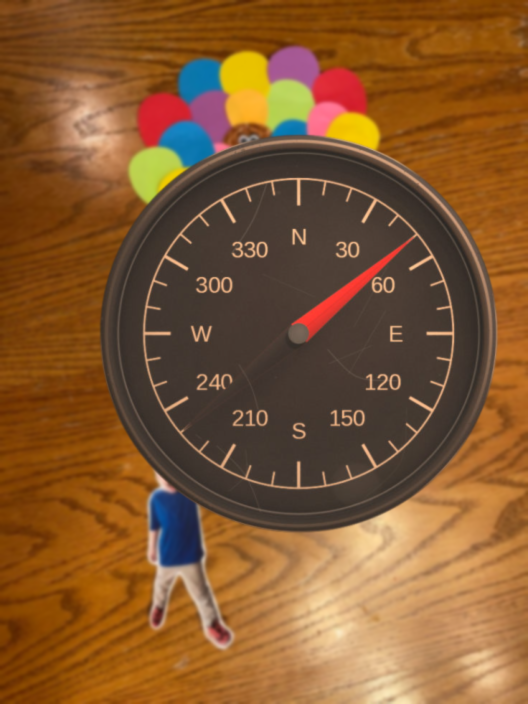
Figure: 50°
